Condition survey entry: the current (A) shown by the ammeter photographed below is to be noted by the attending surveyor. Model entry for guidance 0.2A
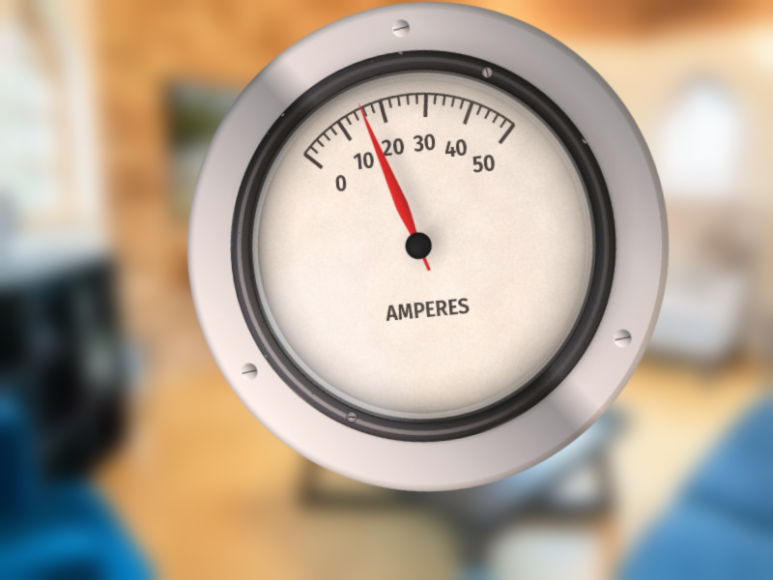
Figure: 16A
